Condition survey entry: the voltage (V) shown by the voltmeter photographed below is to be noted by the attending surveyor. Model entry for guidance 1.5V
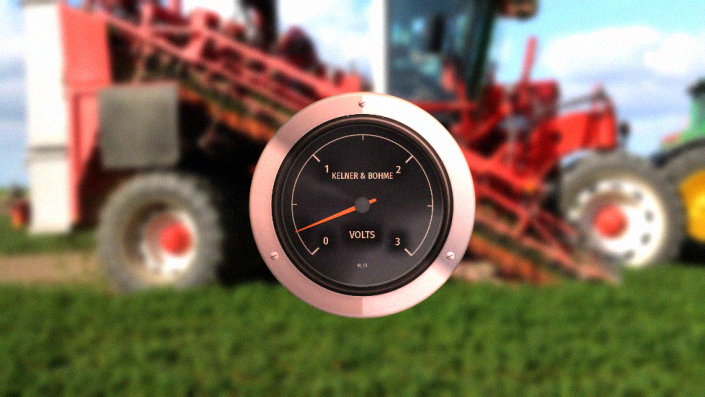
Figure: 0.25V
